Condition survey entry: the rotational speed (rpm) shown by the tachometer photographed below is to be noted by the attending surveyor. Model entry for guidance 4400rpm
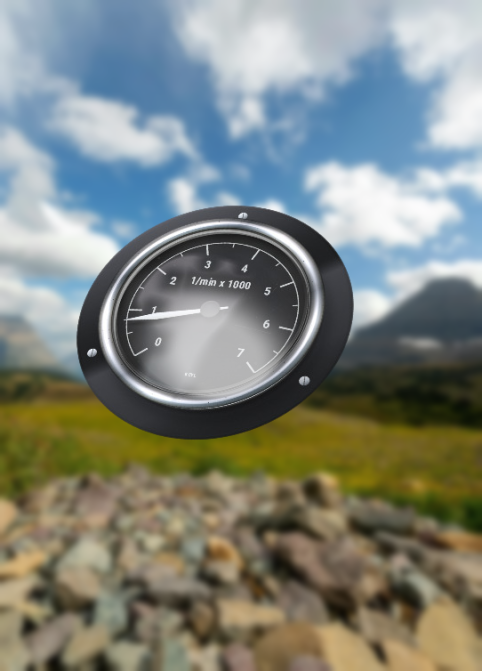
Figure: 750rpm
